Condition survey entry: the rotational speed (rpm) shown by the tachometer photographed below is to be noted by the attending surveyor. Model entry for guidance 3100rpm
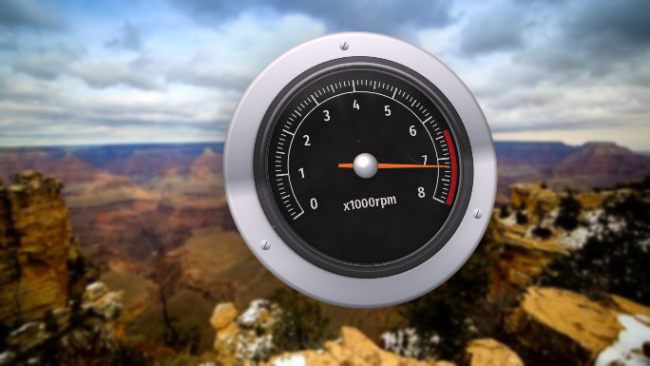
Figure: 7200rpm
